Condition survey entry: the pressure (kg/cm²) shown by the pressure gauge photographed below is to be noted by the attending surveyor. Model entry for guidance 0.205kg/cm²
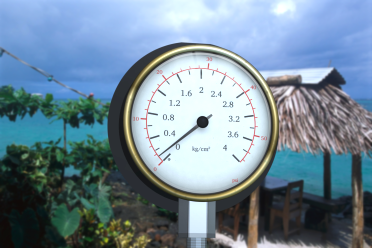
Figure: 0.1kg/cm²
